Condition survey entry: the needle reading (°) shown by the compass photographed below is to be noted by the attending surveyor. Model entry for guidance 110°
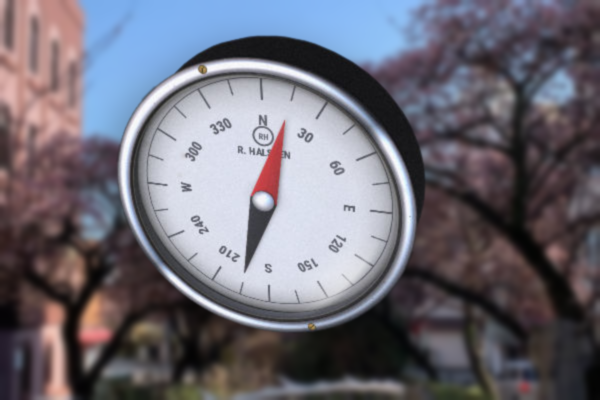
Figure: 15°
